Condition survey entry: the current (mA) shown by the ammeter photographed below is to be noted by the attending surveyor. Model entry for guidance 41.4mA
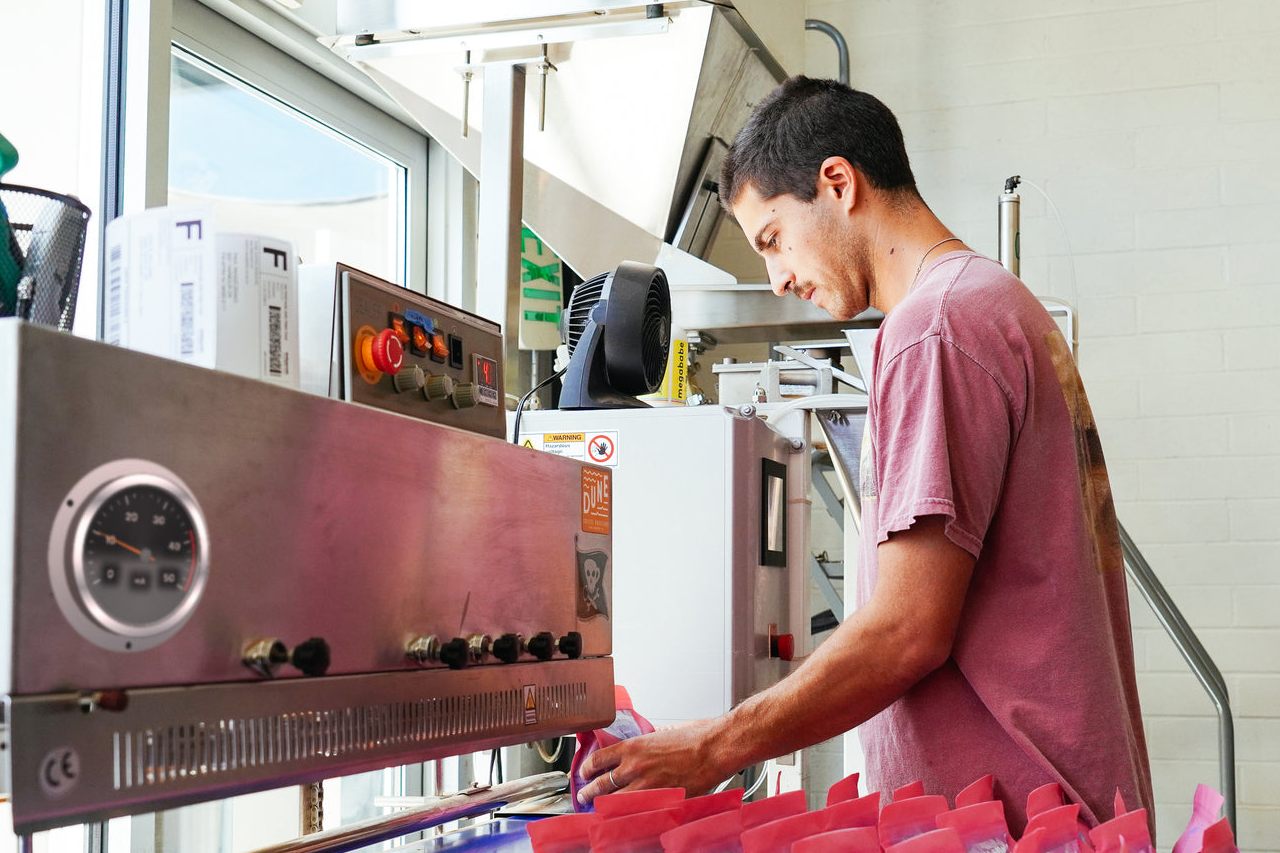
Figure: 10mA
